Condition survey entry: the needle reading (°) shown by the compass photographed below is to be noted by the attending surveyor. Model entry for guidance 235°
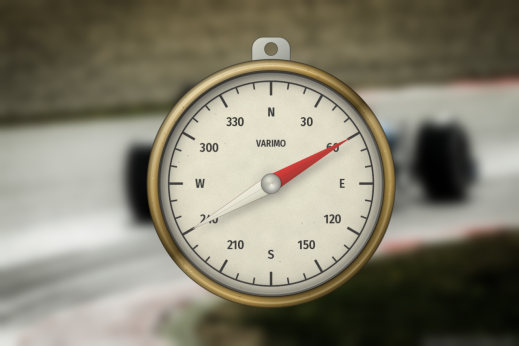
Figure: 60°
